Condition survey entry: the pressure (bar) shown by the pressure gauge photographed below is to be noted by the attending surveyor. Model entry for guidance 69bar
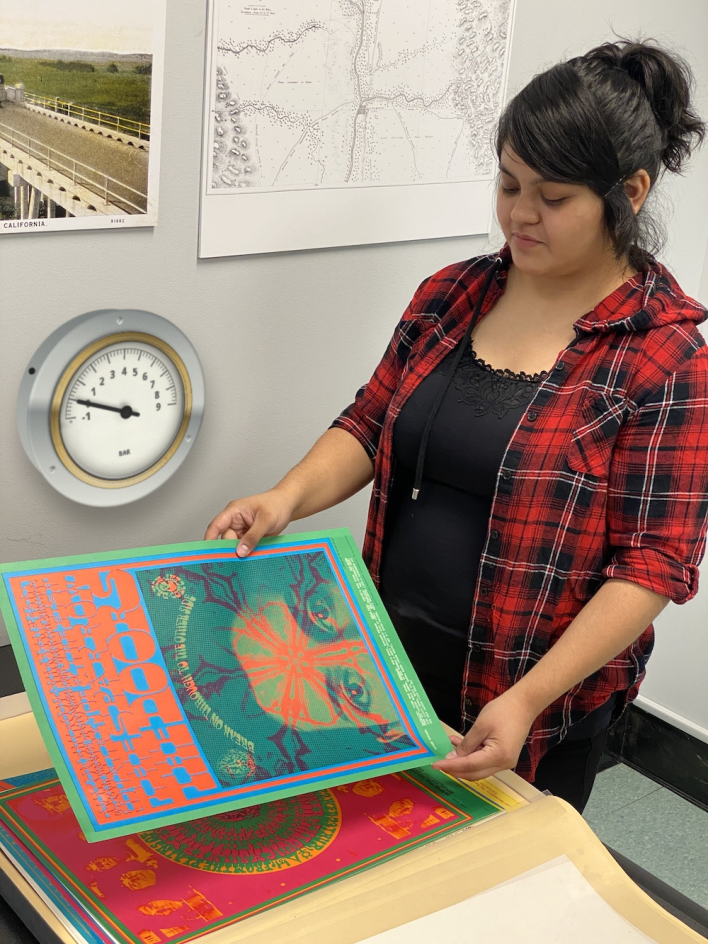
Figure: 0bar
